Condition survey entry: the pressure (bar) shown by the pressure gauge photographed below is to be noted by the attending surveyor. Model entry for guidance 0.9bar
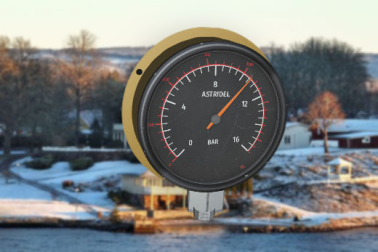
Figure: 10.5bar
